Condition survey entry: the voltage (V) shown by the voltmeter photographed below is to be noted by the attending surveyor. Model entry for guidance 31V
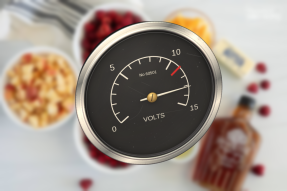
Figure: 13V
